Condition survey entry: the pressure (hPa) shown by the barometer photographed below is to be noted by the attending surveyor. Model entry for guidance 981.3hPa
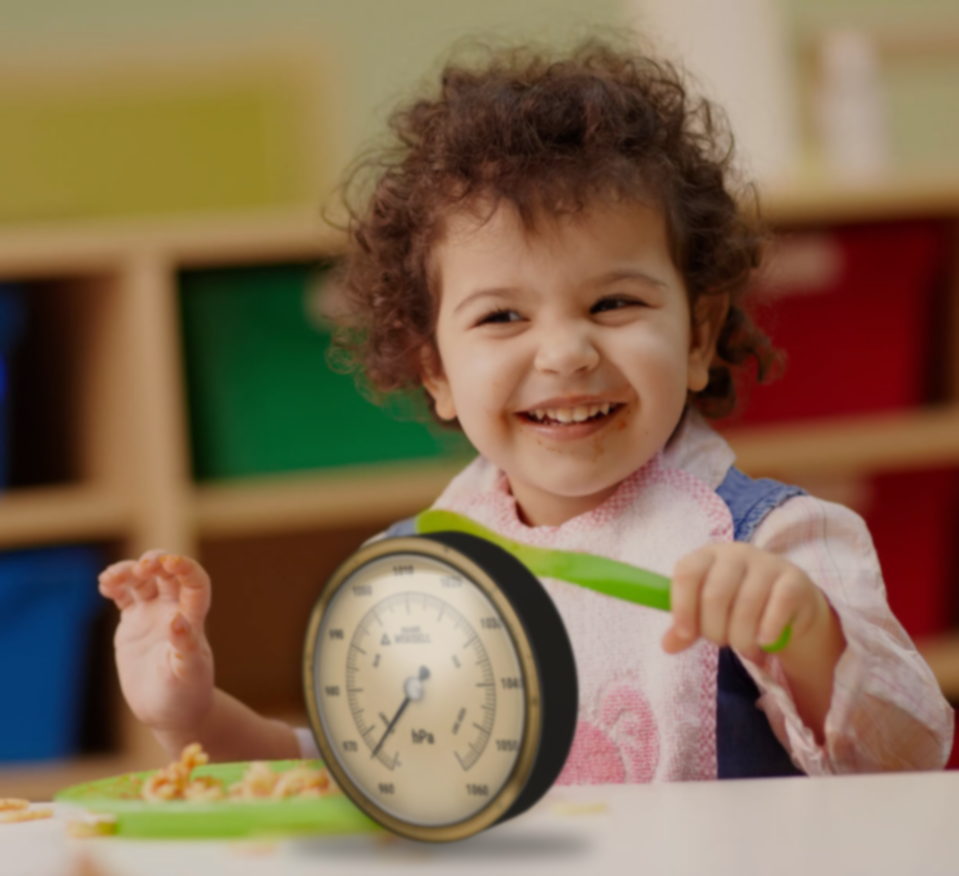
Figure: 965hPa
